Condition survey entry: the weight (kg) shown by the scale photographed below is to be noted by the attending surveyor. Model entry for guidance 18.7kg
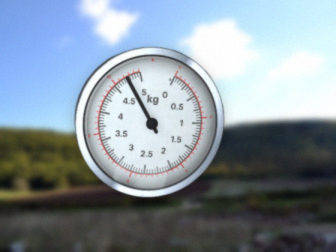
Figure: 4.75kg
